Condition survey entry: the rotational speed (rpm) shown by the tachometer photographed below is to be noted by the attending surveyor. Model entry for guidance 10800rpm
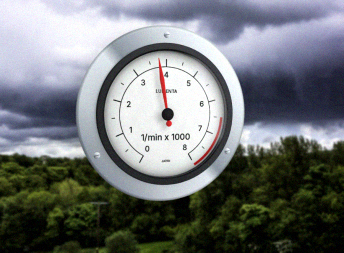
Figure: 3750rpm
